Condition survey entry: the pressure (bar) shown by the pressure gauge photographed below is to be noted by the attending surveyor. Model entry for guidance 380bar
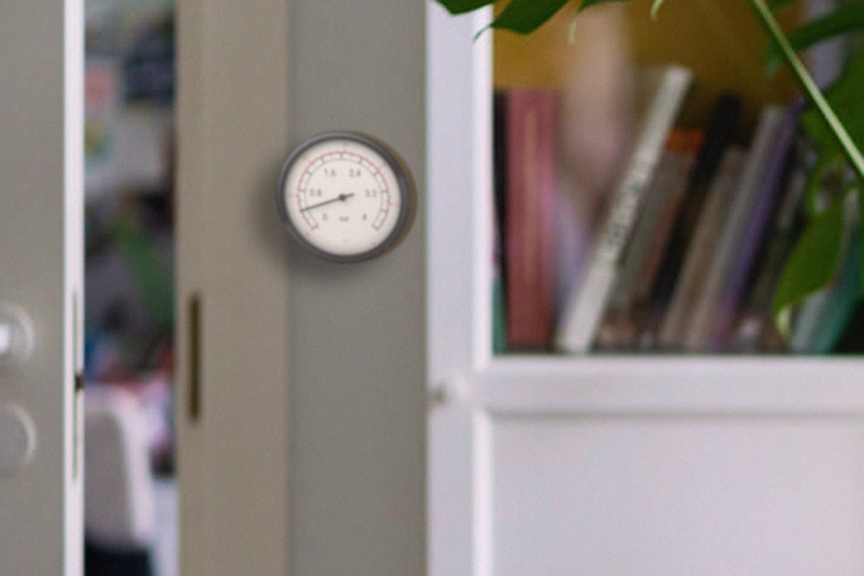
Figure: 0.4bar
